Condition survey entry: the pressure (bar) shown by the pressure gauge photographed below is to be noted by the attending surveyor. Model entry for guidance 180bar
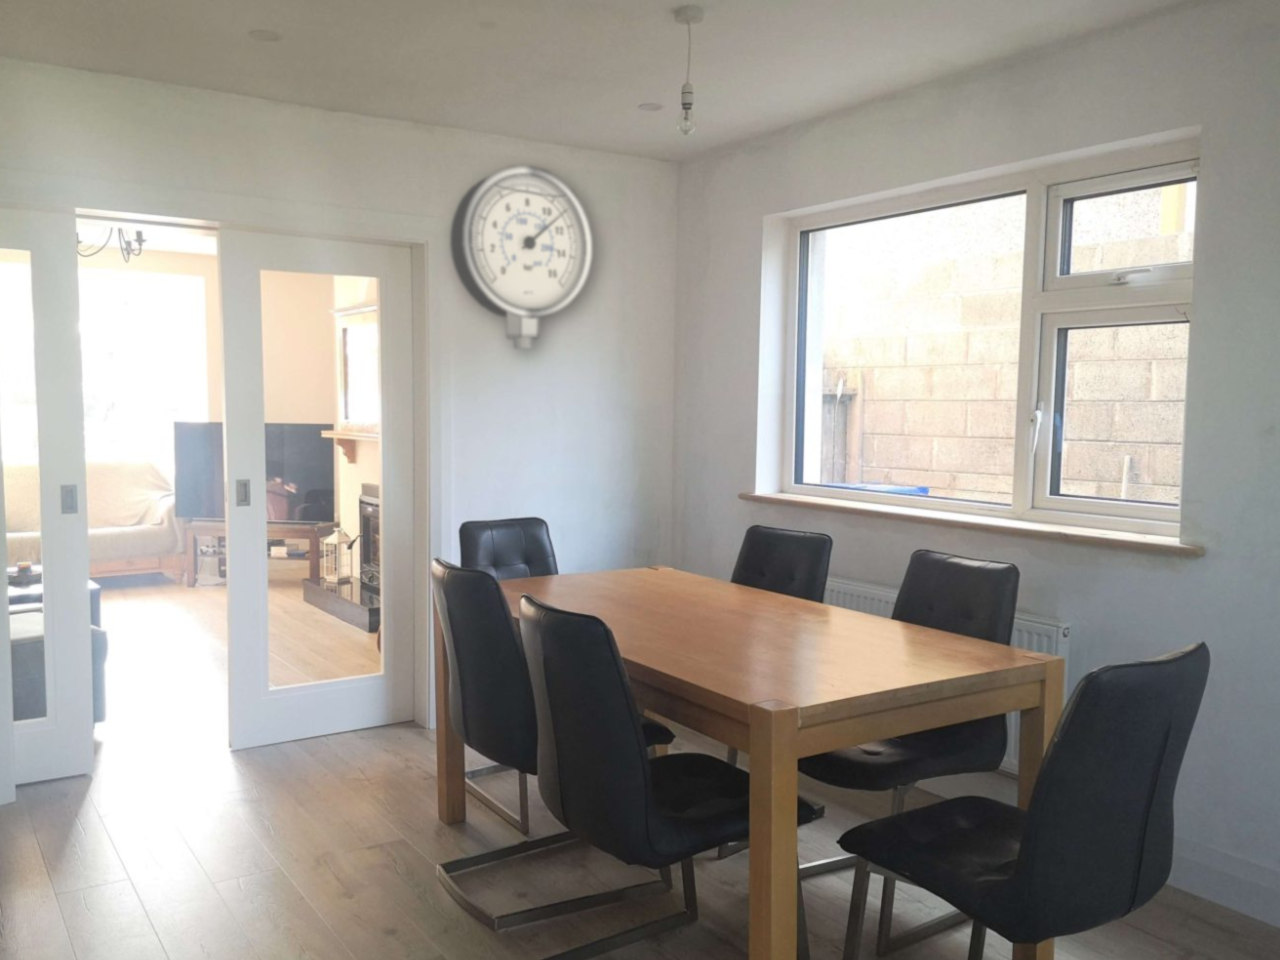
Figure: 11bar
